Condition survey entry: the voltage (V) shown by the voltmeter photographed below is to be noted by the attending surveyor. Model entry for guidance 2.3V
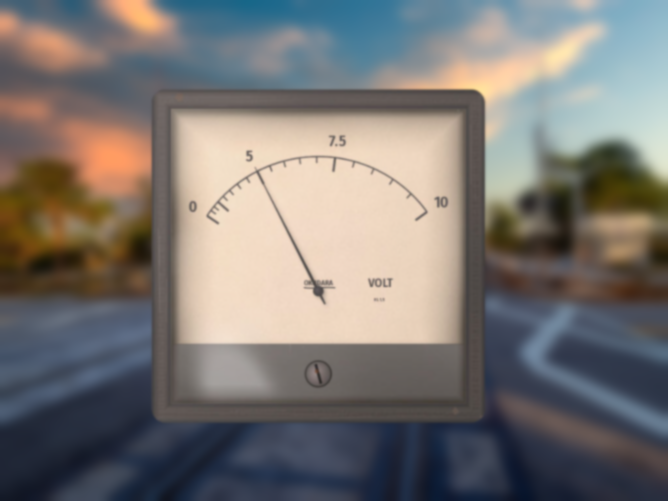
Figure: 5V
